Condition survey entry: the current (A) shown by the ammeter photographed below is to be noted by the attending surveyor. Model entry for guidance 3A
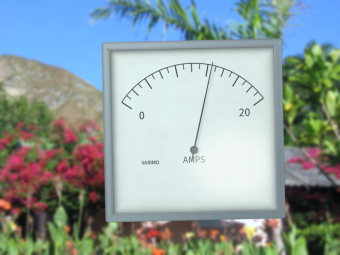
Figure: 12.5A
